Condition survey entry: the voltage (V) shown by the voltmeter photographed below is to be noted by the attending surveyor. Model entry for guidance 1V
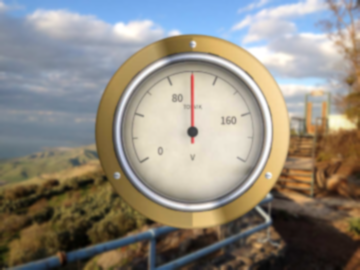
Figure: 100V
